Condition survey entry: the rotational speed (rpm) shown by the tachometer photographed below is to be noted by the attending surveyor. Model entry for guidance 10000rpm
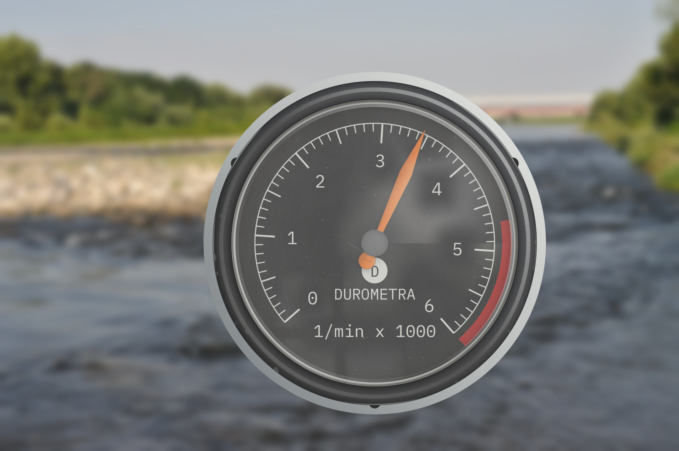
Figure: 3450rpm
